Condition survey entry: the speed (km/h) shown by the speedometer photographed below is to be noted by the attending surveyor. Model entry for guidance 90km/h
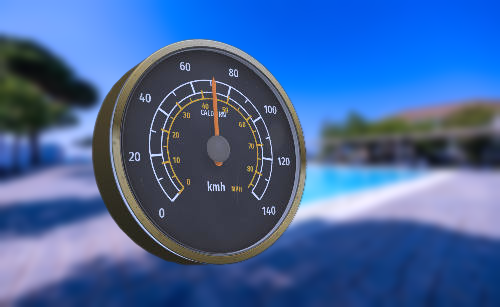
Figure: 70km/h
